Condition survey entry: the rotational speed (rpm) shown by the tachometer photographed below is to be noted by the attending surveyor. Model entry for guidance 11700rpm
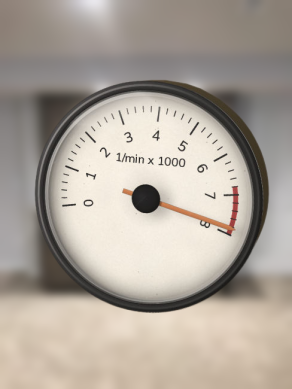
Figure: 7800rpm
